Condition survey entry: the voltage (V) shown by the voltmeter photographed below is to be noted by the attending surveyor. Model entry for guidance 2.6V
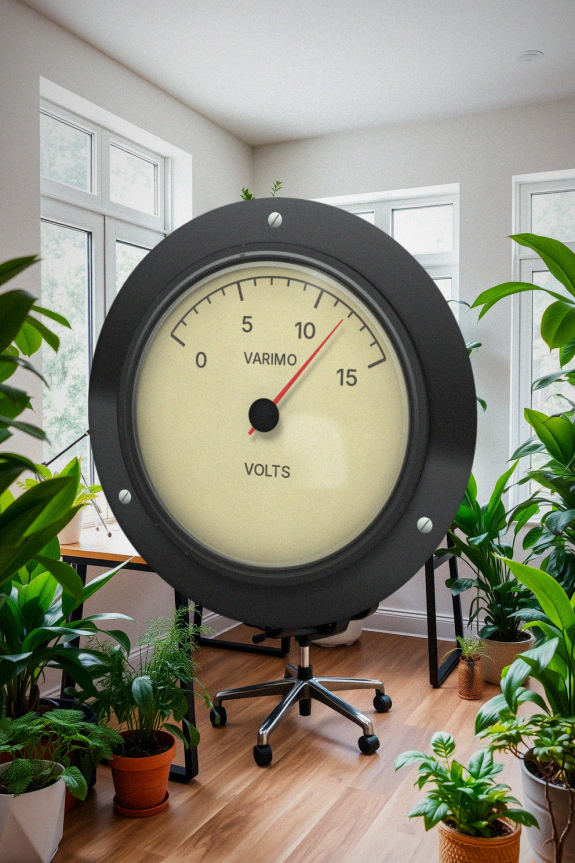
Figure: 12V
